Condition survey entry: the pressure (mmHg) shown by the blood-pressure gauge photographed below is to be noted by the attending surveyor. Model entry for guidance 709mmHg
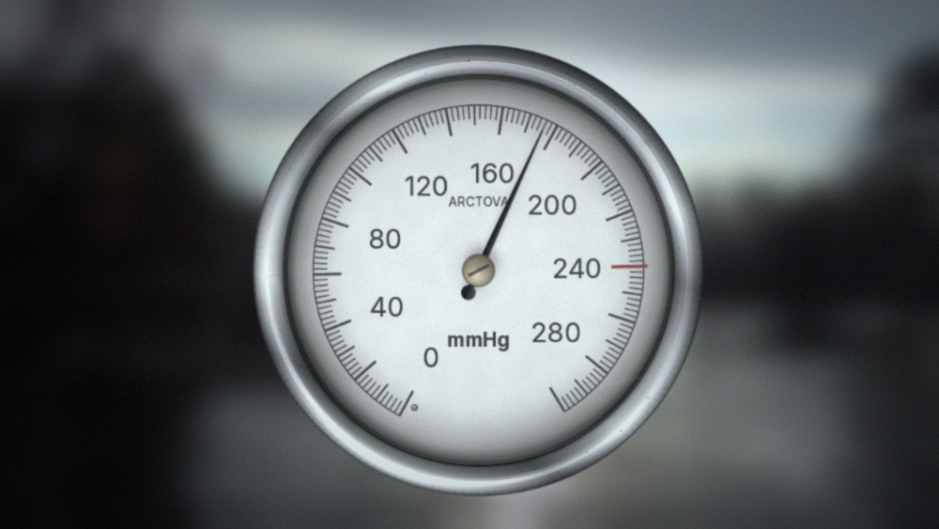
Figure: 176mmHg
